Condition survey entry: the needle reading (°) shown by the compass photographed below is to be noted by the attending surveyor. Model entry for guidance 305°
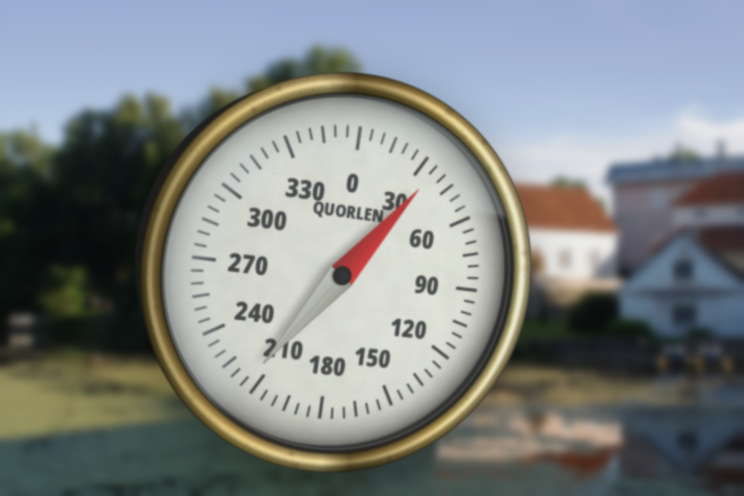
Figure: 35°
